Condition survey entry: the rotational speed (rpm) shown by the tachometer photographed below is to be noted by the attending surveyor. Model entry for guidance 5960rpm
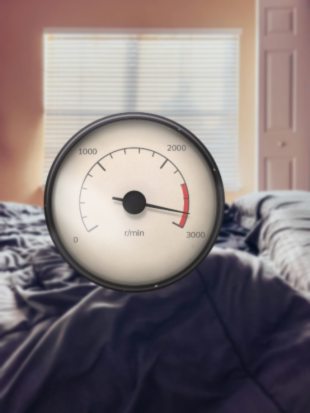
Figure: 2800rpm
